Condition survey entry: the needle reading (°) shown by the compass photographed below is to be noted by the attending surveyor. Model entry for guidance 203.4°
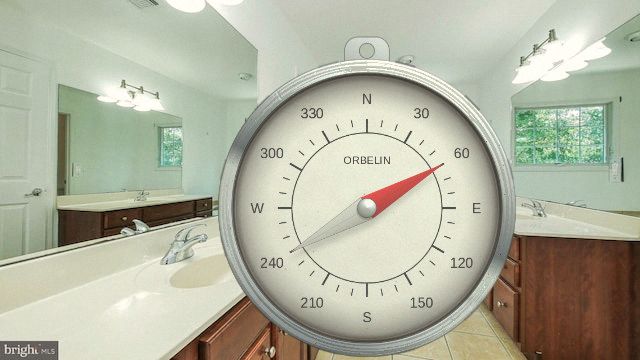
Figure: 60°
